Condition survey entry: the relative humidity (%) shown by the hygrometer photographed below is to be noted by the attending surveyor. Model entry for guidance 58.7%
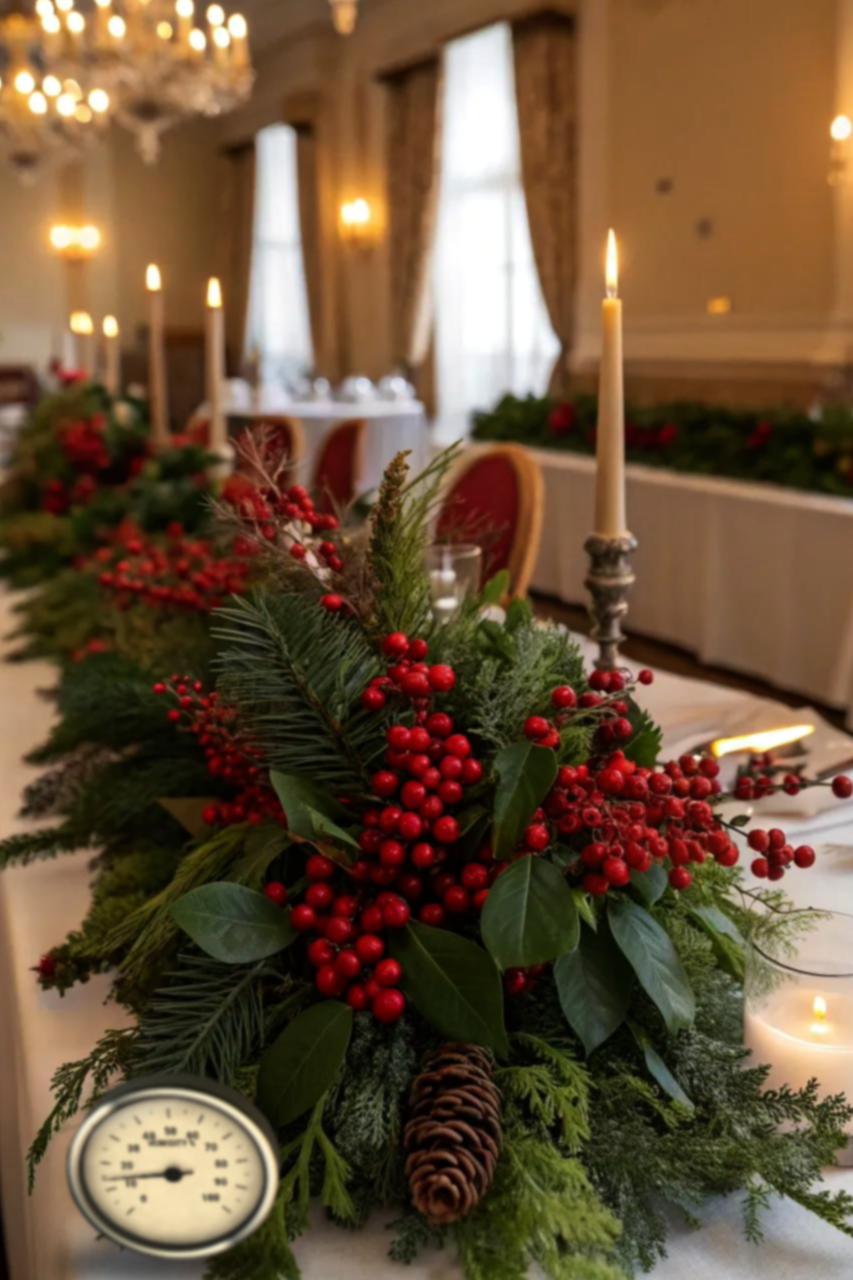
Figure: 15%
